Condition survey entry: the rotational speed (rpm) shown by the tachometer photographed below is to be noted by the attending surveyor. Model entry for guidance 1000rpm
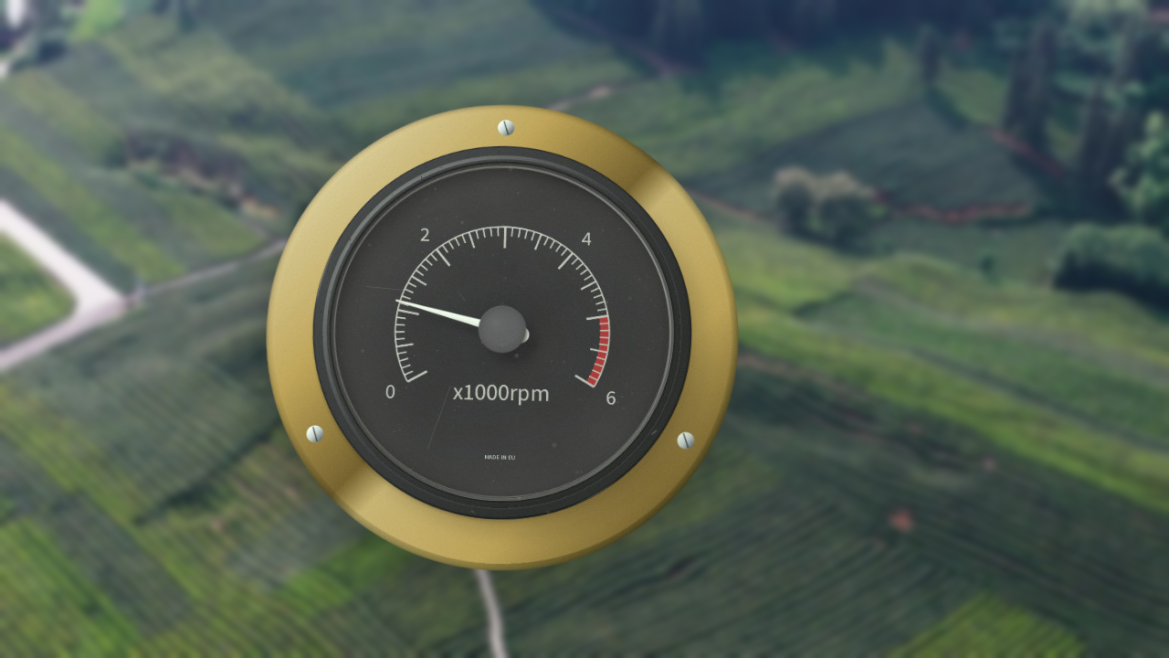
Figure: 1100rpm
